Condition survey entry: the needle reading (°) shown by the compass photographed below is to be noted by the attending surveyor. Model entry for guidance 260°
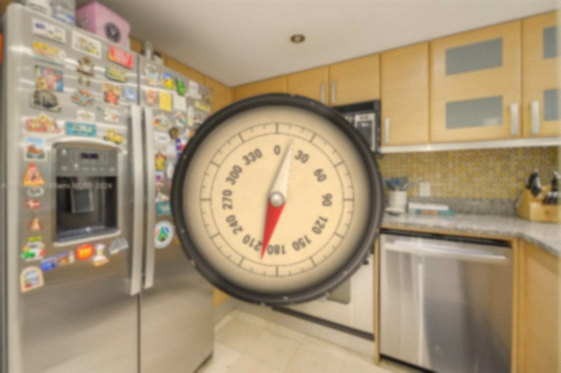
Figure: 195°
